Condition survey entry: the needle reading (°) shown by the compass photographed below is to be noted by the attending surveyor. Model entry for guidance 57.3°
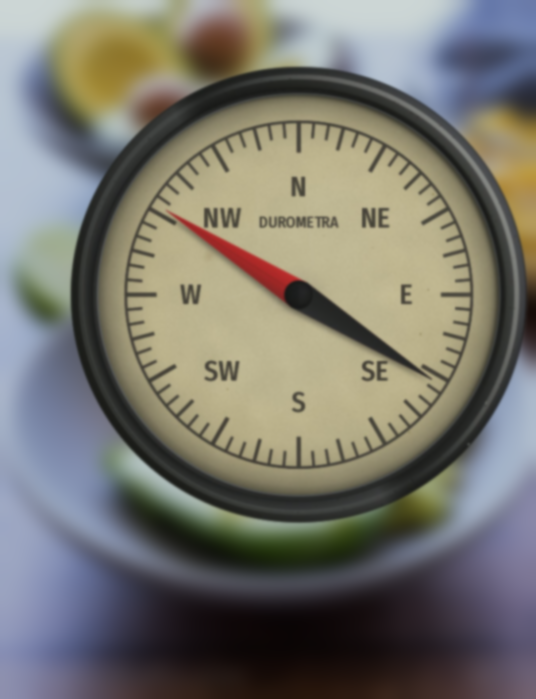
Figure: 302.5°
